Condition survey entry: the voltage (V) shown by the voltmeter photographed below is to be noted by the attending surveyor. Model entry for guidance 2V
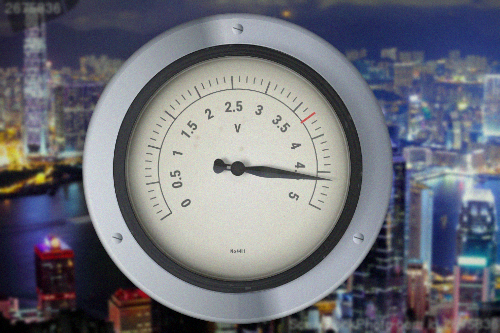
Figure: 4.6V
